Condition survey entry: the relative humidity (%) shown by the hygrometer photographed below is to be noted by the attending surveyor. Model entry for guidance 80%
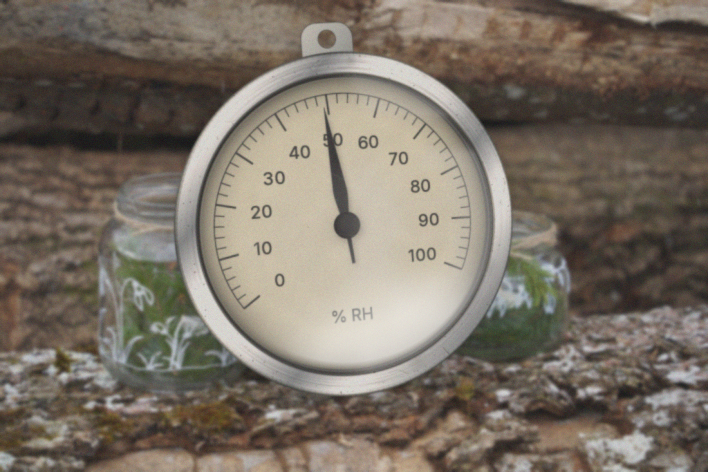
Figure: 49%
